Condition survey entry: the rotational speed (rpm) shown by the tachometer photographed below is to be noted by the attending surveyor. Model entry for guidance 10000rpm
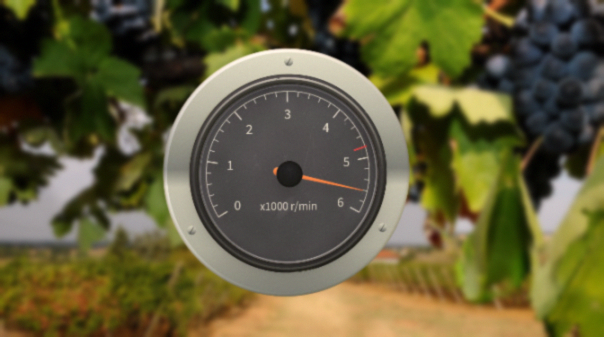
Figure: 5600rpm
